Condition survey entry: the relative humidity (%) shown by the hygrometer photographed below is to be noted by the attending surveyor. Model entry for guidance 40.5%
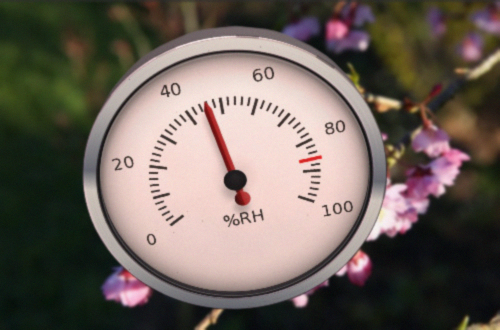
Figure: 46%
